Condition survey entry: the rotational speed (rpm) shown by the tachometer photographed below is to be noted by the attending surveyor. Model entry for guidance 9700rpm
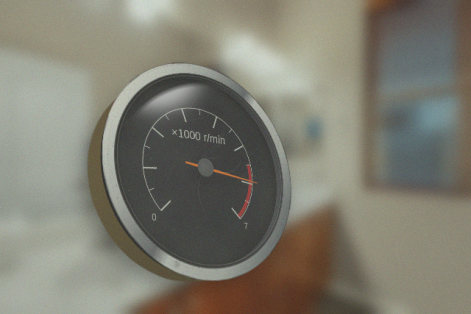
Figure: 6000rpm
